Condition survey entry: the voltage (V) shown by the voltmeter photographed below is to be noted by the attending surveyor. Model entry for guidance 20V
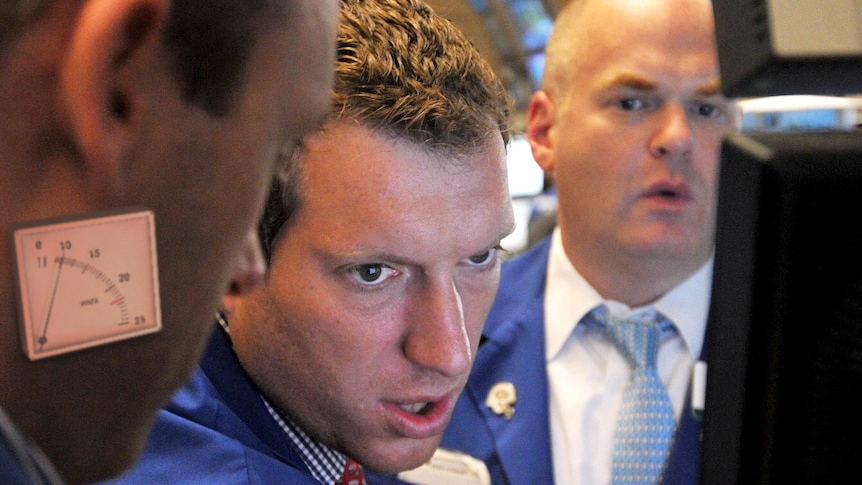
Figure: 10V
